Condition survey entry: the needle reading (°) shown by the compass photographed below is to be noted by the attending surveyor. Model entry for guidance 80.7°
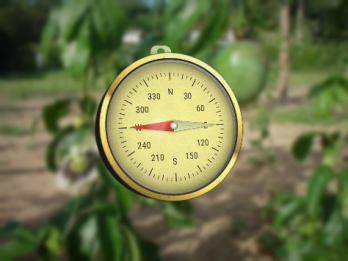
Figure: 270°
